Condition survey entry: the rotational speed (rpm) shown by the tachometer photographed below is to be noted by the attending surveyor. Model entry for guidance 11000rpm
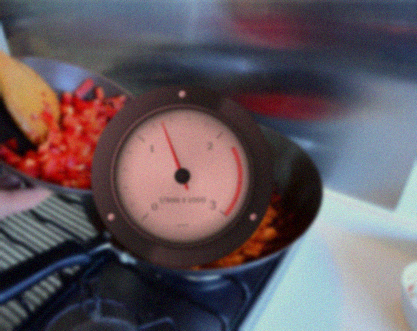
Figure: 1300rpm
